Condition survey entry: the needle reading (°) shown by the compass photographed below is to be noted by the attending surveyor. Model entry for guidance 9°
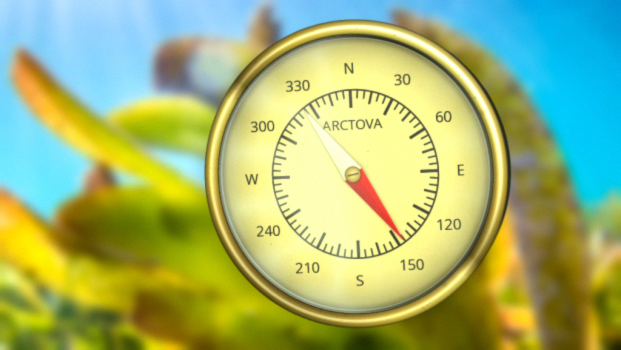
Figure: 145°
